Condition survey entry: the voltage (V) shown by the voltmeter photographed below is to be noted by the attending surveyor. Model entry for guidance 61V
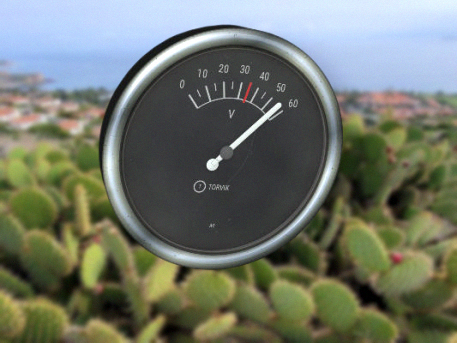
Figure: 55V
